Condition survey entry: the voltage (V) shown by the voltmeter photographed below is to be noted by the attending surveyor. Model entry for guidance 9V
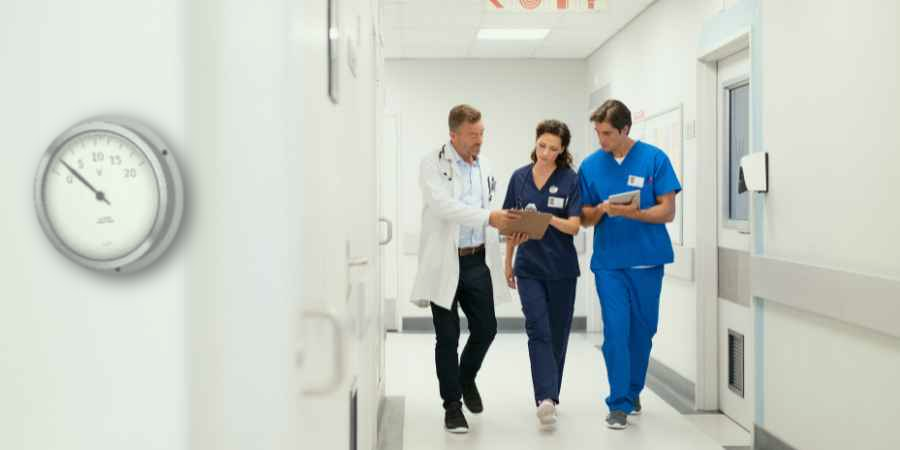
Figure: 2.5V
